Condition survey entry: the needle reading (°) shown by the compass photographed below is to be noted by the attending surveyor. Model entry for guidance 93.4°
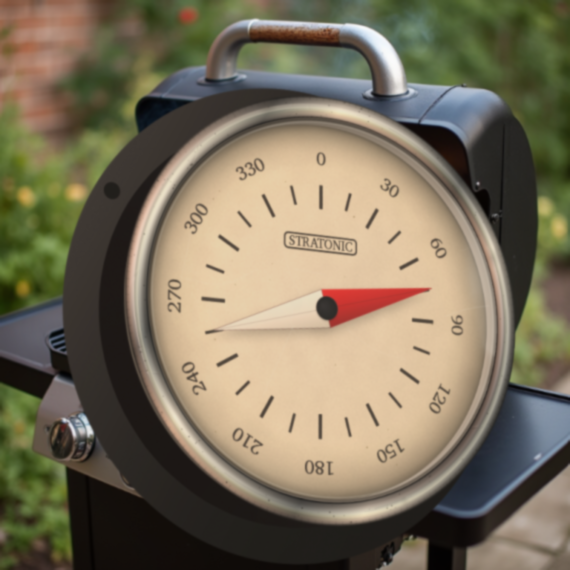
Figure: 75°
